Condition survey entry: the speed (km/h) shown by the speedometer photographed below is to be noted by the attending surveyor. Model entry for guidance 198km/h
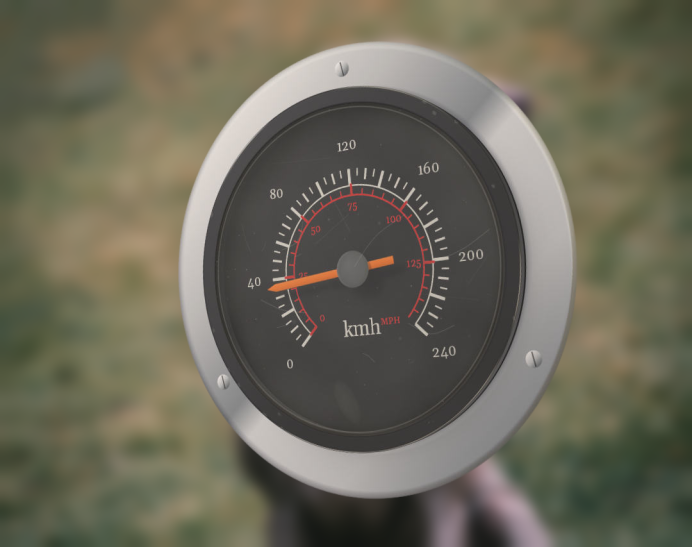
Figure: 35km/h
